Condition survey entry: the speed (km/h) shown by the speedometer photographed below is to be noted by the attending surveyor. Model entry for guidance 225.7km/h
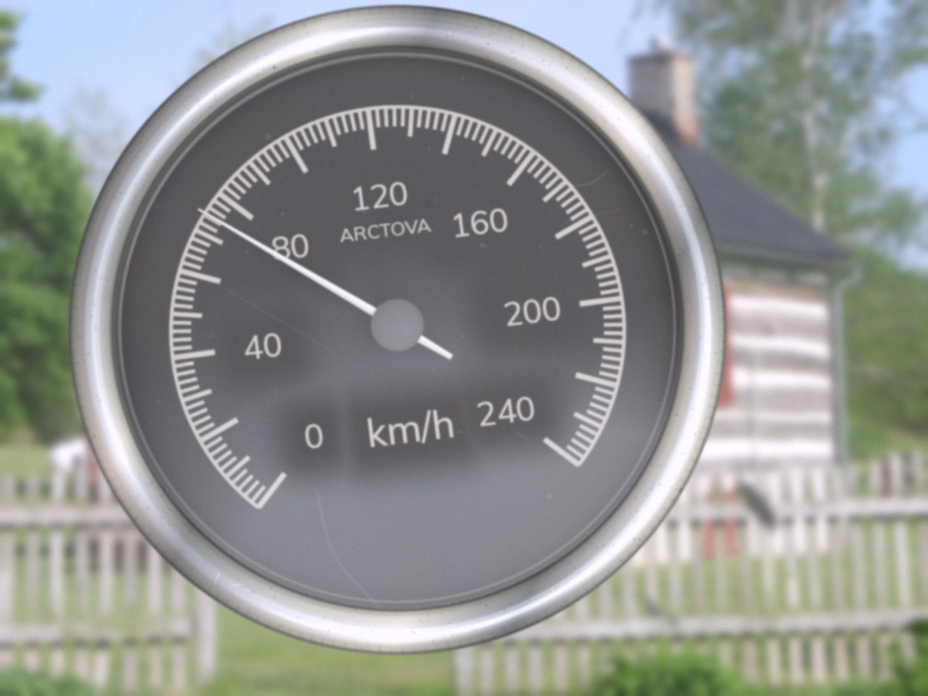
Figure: 74km/h
